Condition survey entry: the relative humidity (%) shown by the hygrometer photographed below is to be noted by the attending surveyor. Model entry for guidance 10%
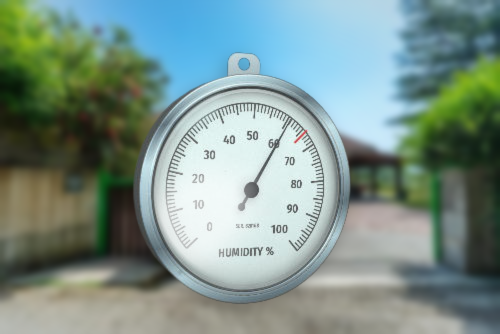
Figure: 60%
